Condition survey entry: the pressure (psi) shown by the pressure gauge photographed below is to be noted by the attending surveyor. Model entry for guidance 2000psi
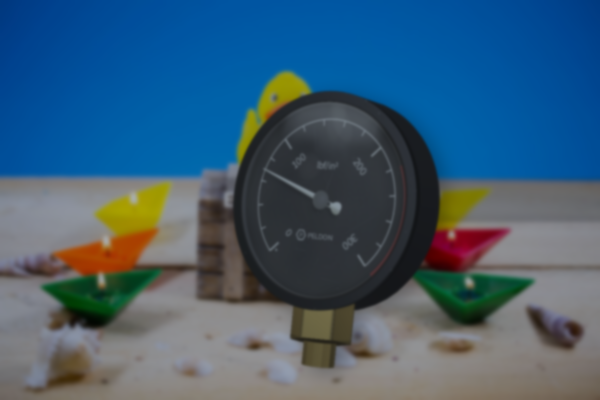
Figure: 70psi
